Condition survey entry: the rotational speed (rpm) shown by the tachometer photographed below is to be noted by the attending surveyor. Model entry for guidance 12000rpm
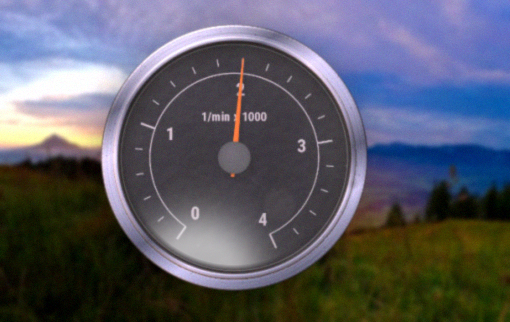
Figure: 2000rpm
